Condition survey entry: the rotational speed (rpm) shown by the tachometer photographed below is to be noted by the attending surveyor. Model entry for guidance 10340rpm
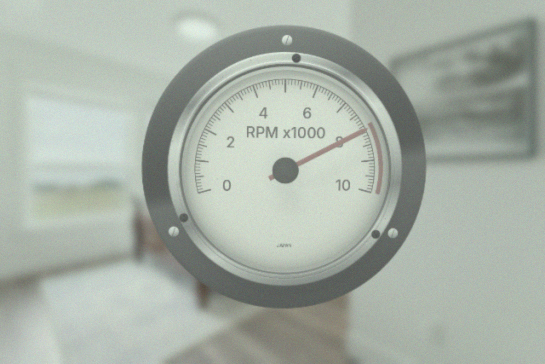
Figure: 8000rpm
